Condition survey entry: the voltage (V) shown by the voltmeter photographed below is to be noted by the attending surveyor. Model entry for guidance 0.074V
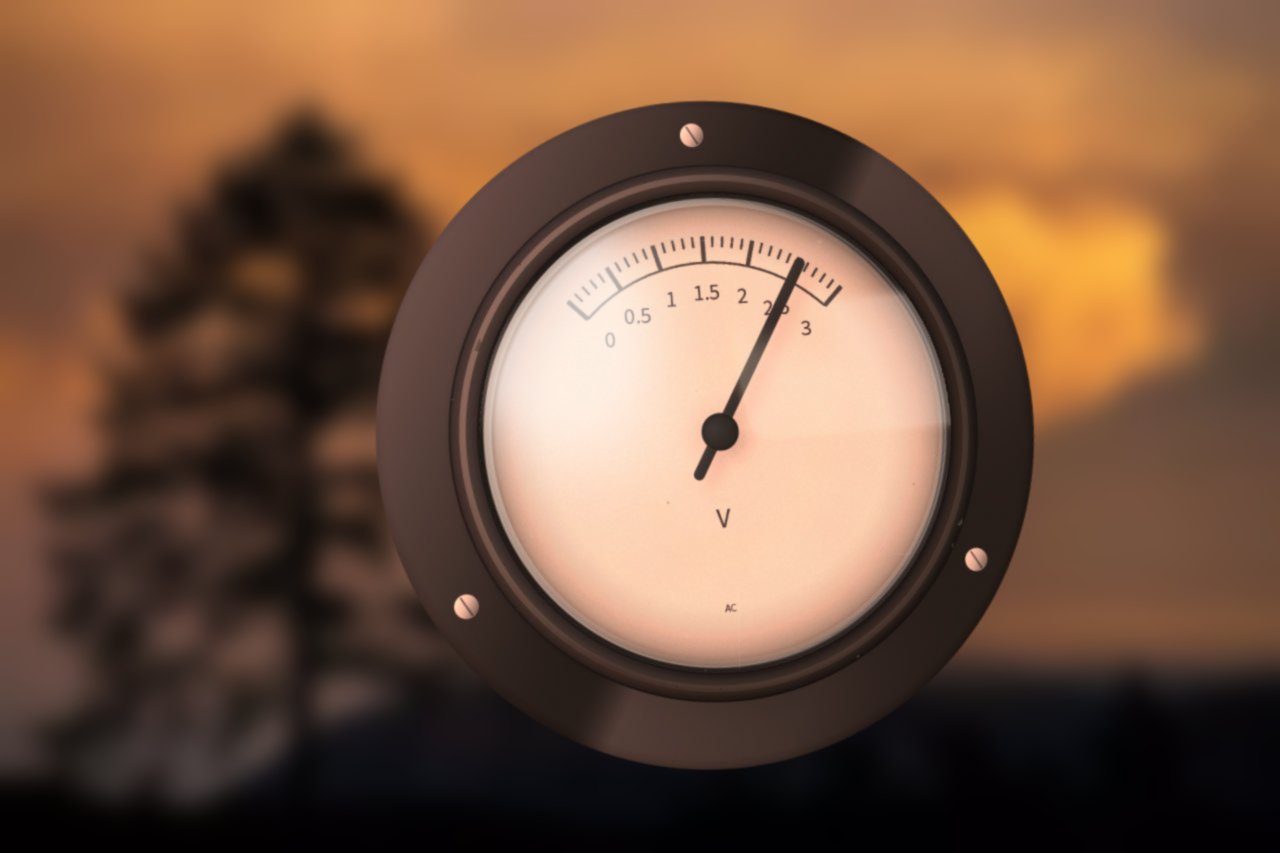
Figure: 2.5V
